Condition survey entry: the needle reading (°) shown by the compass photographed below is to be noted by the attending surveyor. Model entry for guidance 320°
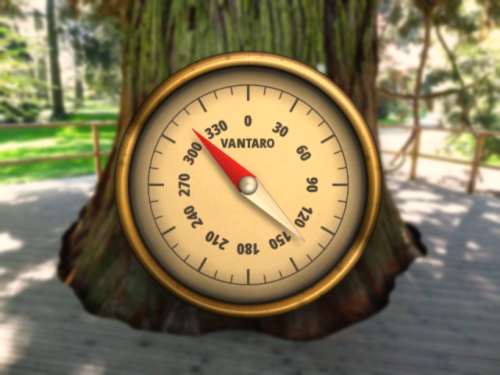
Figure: 315°
